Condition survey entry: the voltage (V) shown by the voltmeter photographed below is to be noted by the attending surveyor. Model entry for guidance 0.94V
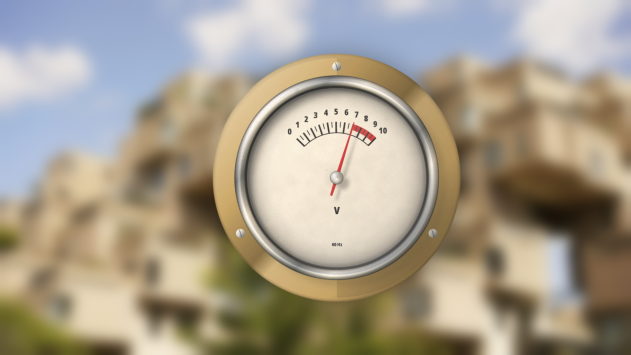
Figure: 7V
